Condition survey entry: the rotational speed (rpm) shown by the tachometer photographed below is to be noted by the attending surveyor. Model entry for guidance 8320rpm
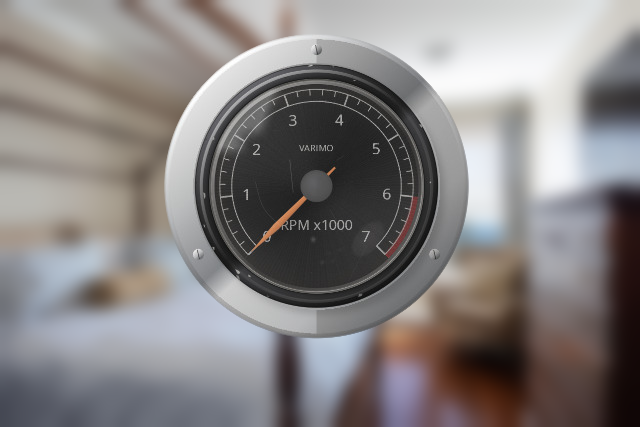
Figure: 0rpm
